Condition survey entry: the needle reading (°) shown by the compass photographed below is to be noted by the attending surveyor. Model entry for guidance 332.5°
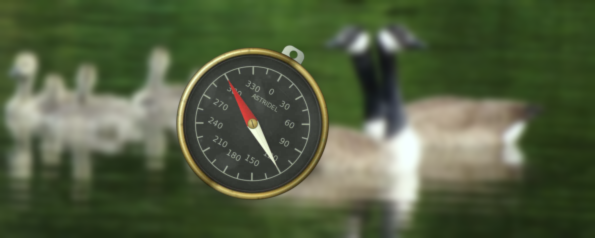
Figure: 300°
